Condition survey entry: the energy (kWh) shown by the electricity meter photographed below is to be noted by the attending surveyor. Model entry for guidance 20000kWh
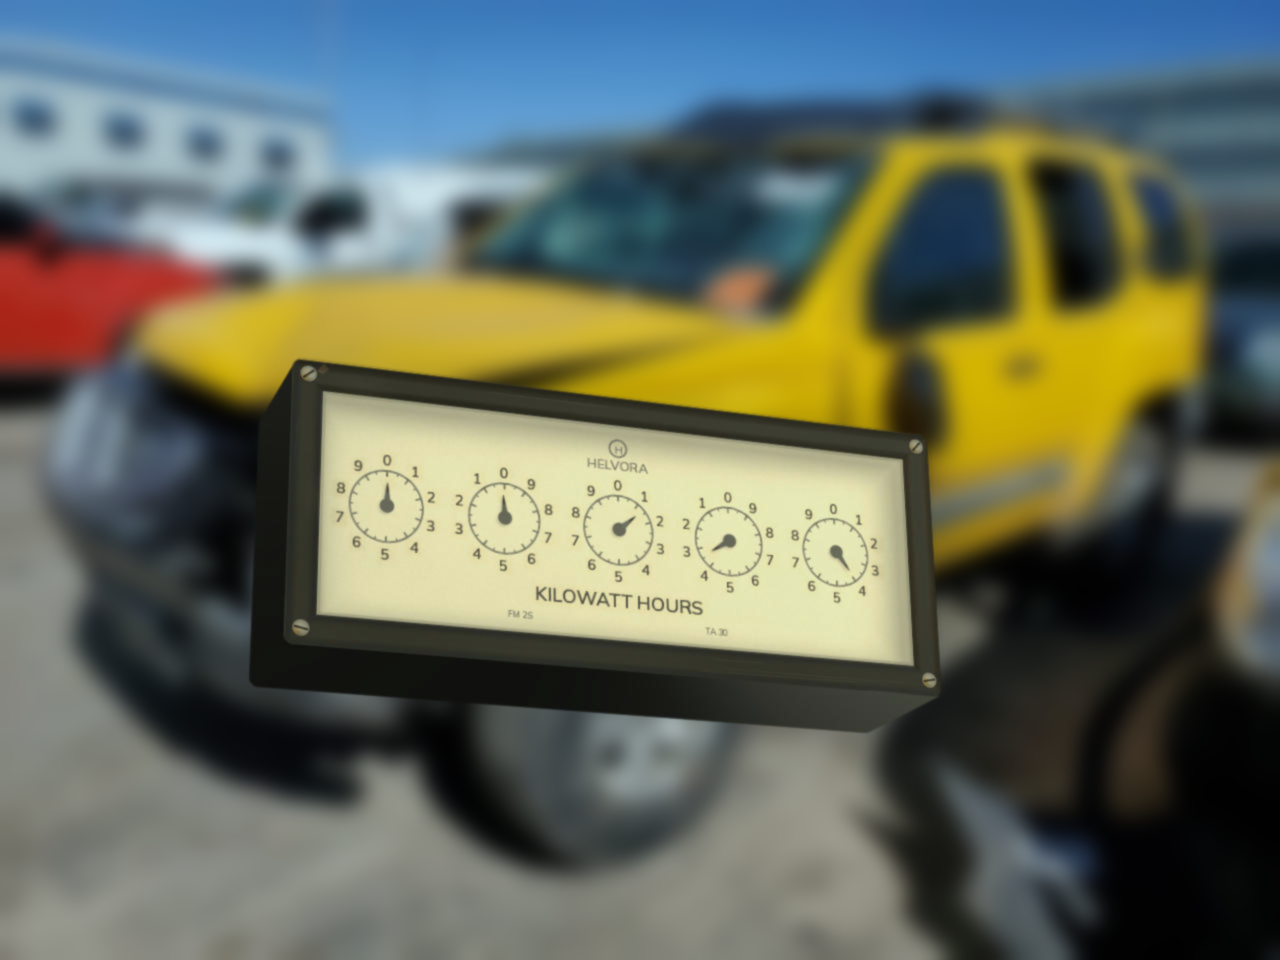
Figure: 134kWh
